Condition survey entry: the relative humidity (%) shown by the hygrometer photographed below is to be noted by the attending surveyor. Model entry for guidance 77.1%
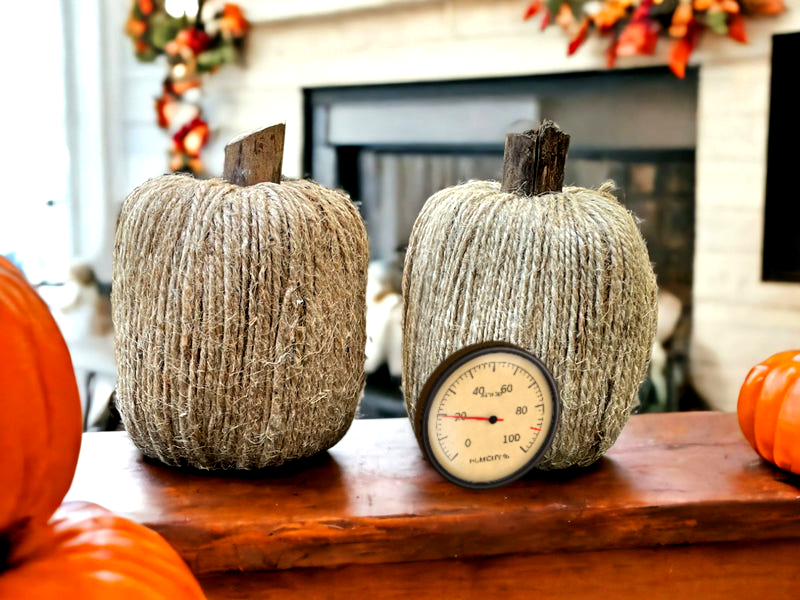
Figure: 20%
